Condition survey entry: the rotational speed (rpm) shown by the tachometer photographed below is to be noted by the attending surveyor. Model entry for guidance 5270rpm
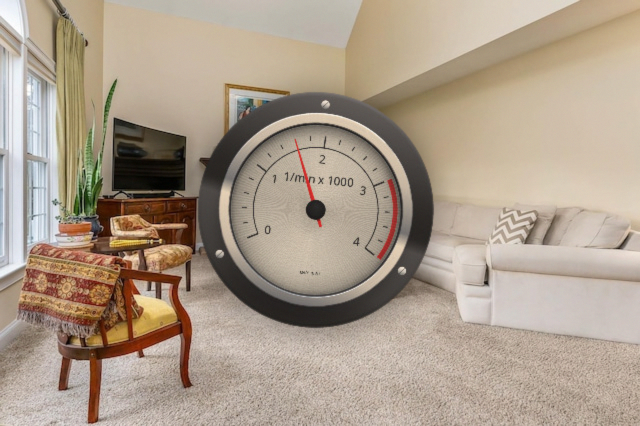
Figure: 1600rpm
